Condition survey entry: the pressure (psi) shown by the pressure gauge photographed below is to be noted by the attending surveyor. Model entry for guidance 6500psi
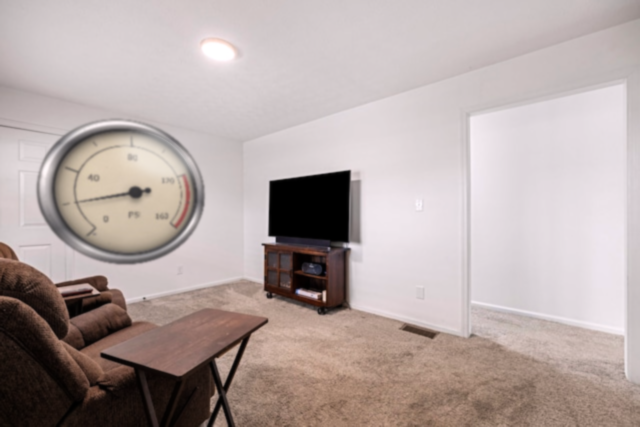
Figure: 20psi
